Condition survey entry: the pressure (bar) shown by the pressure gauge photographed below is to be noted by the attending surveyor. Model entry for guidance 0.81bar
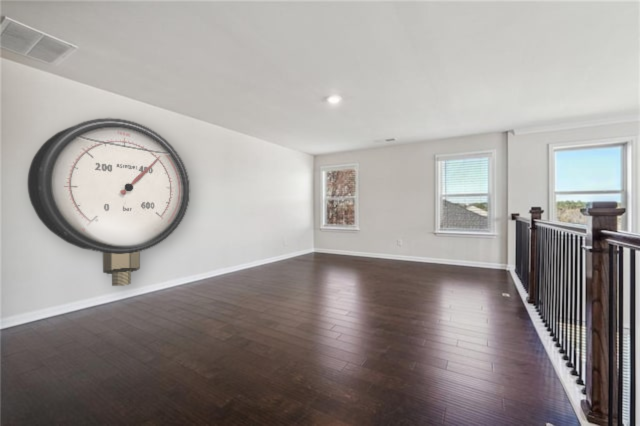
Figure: 400bar
